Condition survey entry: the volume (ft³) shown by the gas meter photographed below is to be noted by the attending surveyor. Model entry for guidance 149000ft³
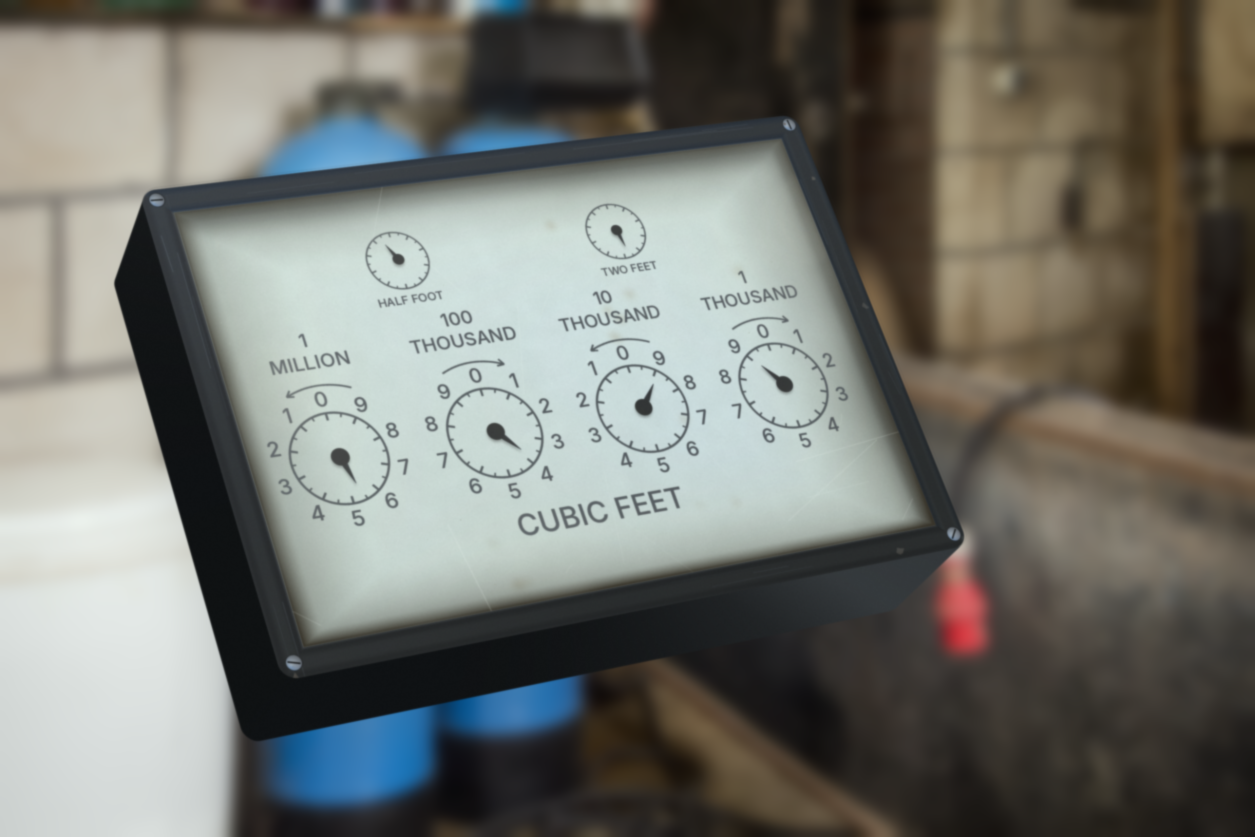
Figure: 538900ft³
